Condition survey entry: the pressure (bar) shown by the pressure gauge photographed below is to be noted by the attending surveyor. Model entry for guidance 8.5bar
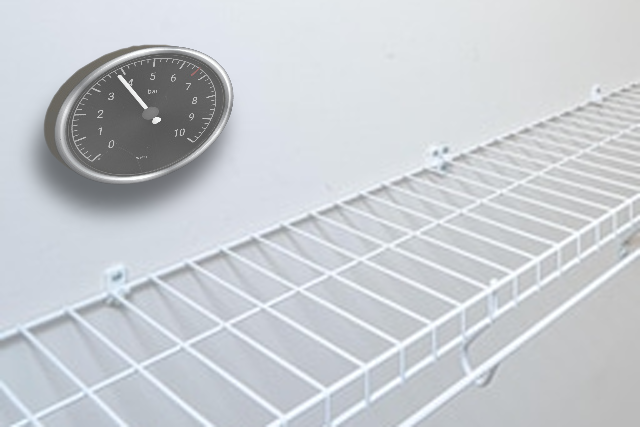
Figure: 3.8bar
